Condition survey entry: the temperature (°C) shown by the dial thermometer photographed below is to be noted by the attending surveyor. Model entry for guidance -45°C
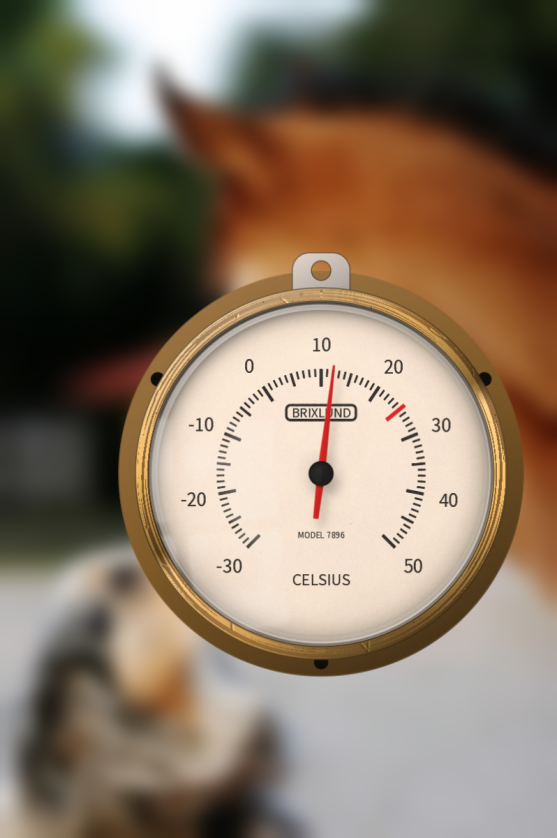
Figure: 12°C
